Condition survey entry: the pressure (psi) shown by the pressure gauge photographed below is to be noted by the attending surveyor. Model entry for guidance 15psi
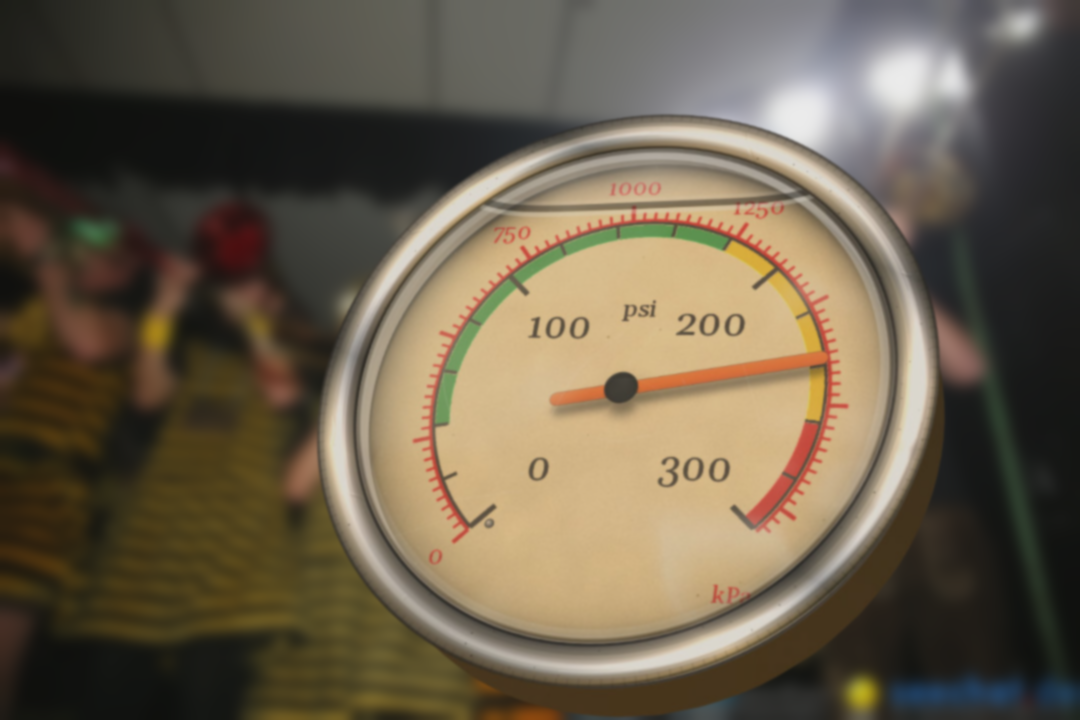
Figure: 240psi
